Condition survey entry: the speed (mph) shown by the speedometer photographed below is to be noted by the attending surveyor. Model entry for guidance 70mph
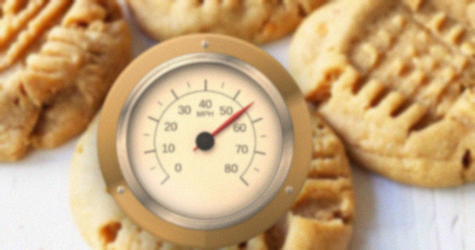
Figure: 55mph
